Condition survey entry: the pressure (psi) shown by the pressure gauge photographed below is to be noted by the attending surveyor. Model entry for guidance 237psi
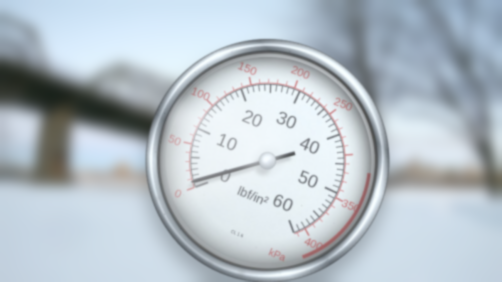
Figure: 1psi
